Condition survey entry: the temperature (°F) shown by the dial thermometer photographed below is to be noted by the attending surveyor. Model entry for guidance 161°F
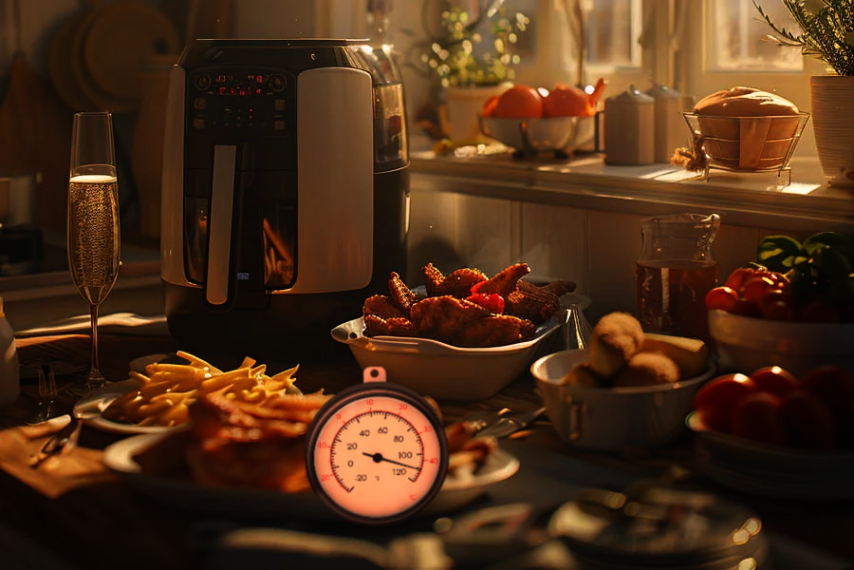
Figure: 110°F
